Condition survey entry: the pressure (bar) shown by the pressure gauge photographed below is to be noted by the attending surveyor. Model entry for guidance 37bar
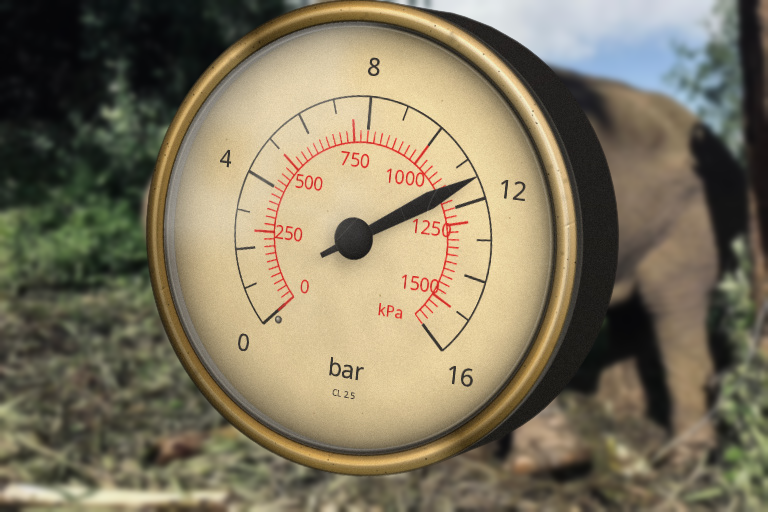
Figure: 11.5bar
